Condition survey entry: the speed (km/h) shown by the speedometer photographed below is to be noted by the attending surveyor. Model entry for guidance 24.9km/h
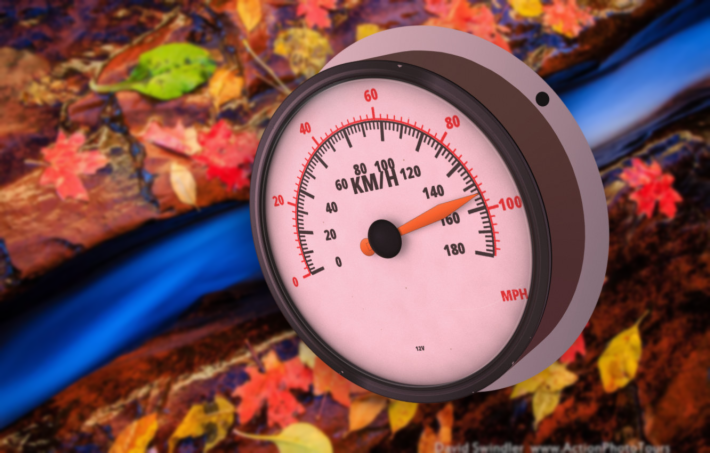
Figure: 154km/h
